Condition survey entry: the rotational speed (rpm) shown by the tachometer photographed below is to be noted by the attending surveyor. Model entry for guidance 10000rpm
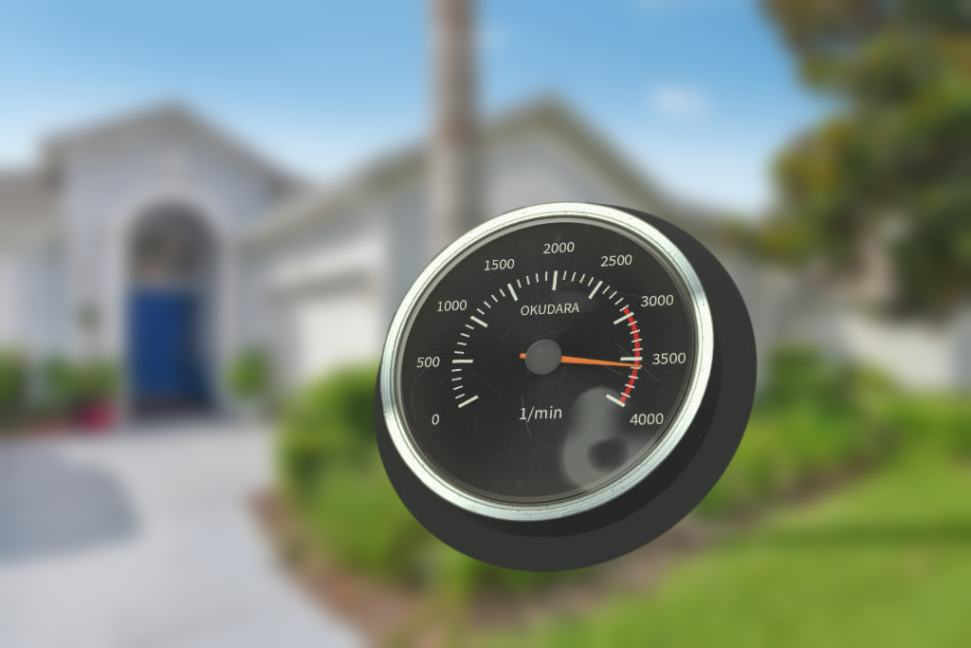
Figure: 3600rpm
